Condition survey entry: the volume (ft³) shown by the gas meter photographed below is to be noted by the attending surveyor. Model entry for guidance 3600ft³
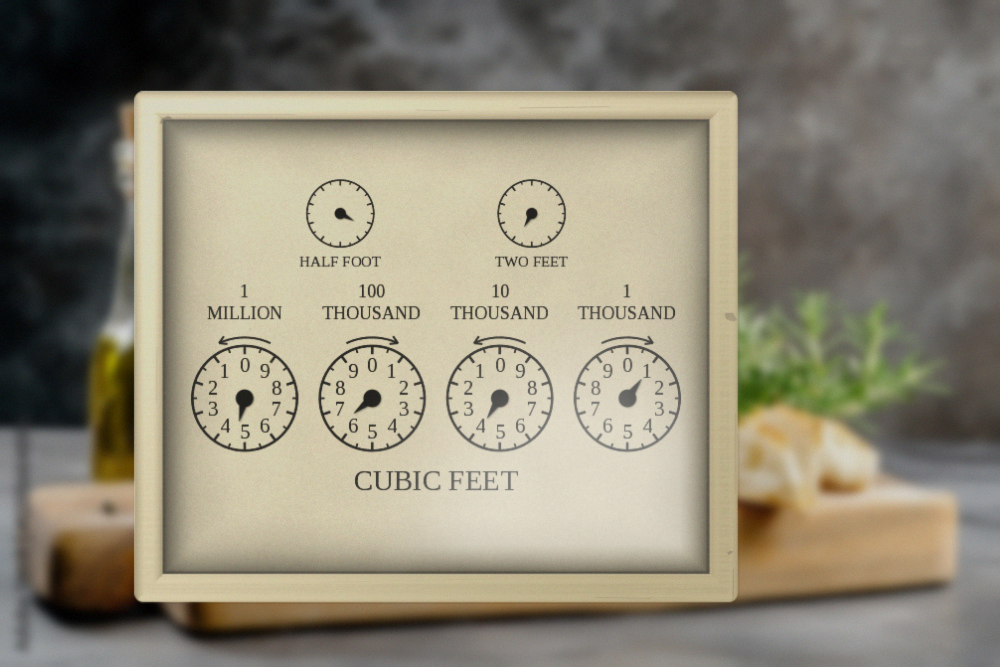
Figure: 464100ft³
